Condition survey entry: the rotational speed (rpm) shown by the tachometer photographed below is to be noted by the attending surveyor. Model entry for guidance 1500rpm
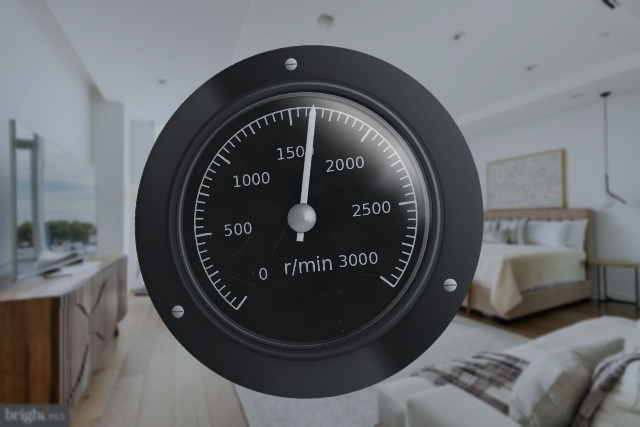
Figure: 1650rpm
